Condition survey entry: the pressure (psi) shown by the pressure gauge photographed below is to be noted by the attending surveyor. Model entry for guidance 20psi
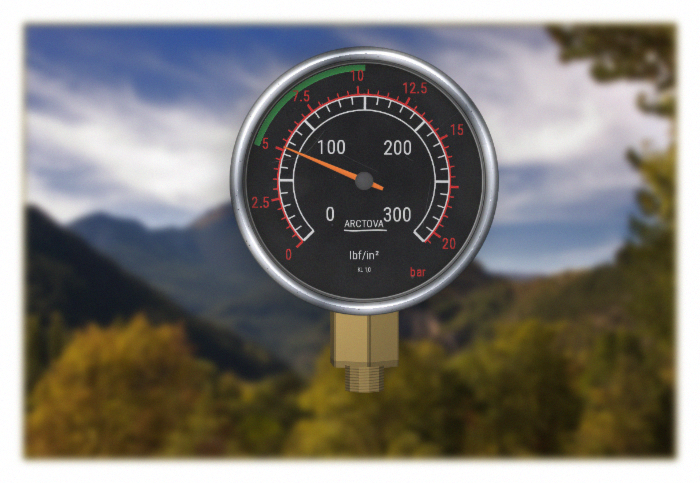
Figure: 75psi
